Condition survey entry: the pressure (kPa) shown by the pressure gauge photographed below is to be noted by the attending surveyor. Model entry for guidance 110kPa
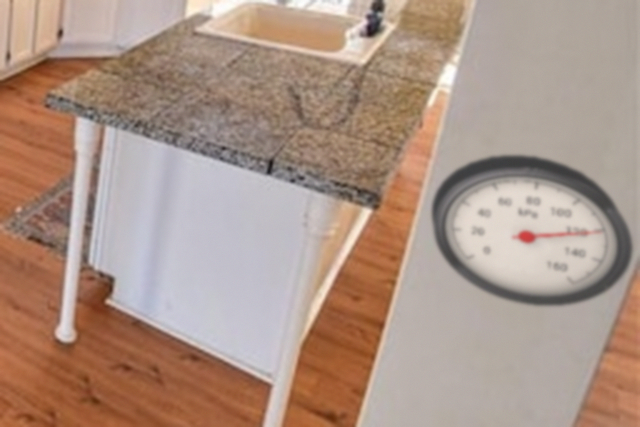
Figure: 120kPa
